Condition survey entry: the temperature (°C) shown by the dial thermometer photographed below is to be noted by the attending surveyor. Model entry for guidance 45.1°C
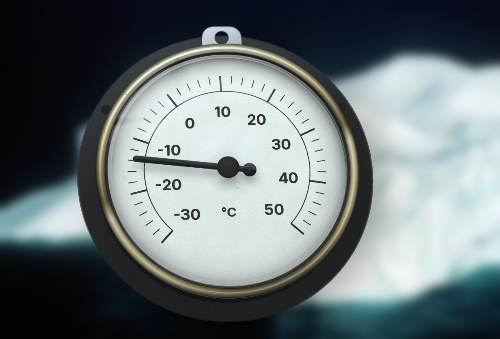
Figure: -14°C
